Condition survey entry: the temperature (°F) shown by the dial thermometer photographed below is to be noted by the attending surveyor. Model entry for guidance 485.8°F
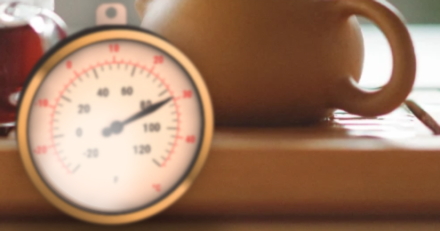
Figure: 84°F
